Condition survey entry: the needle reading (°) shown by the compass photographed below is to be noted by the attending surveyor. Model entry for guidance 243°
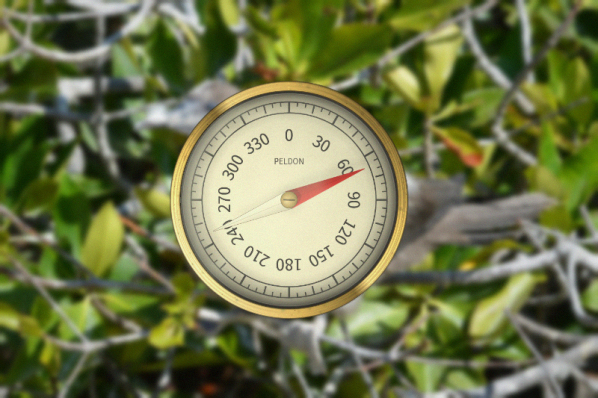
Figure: 67.5°
